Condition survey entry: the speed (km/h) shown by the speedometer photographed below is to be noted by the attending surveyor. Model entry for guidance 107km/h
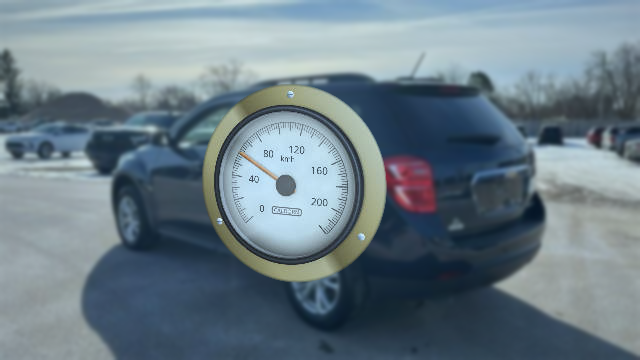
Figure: 60km/h
